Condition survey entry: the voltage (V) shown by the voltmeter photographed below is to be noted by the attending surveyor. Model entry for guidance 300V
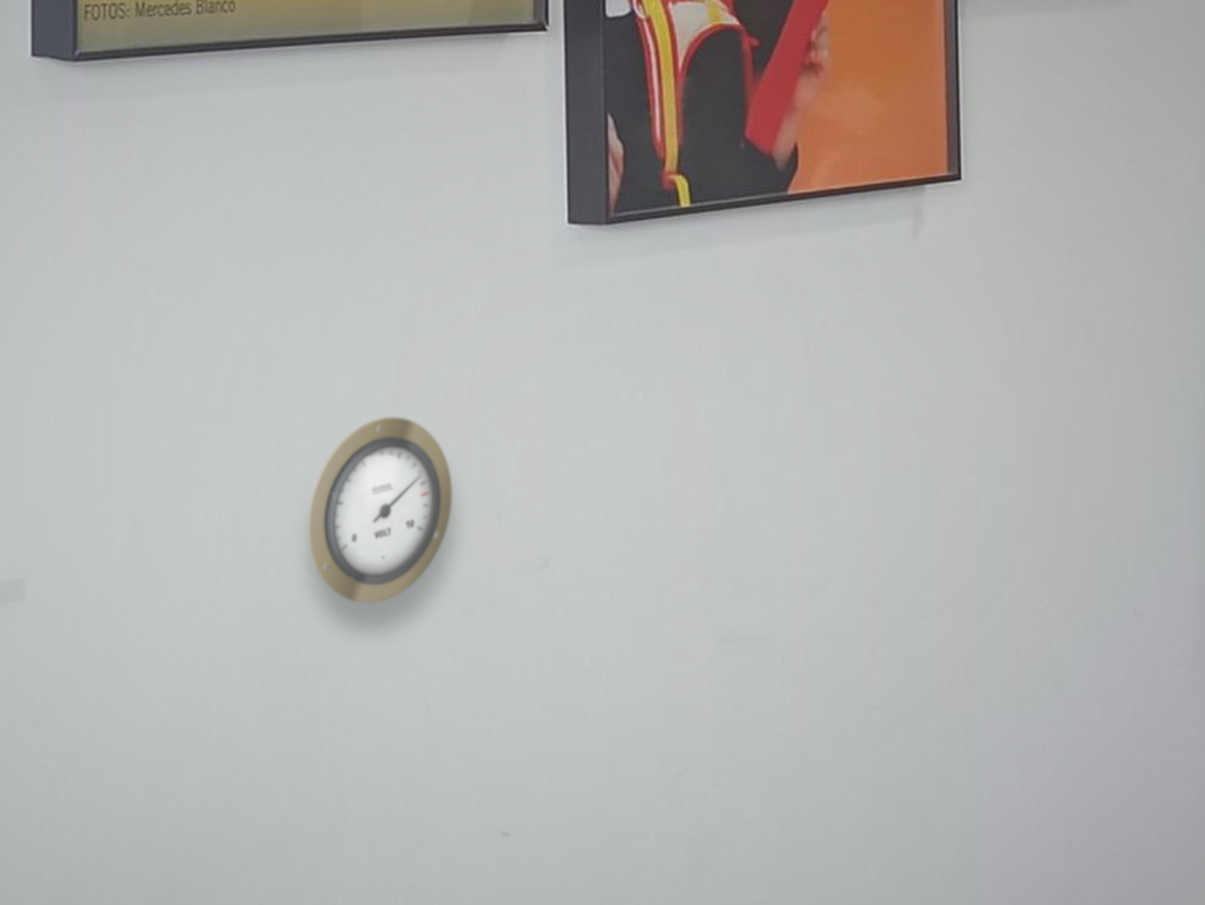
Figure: 7.5V
